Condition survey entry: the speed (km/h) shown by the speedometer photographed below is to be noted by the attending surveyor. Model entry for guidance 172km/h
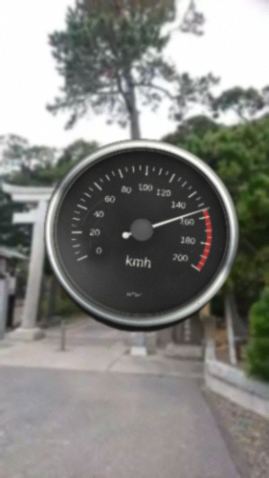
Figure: 155km/h
